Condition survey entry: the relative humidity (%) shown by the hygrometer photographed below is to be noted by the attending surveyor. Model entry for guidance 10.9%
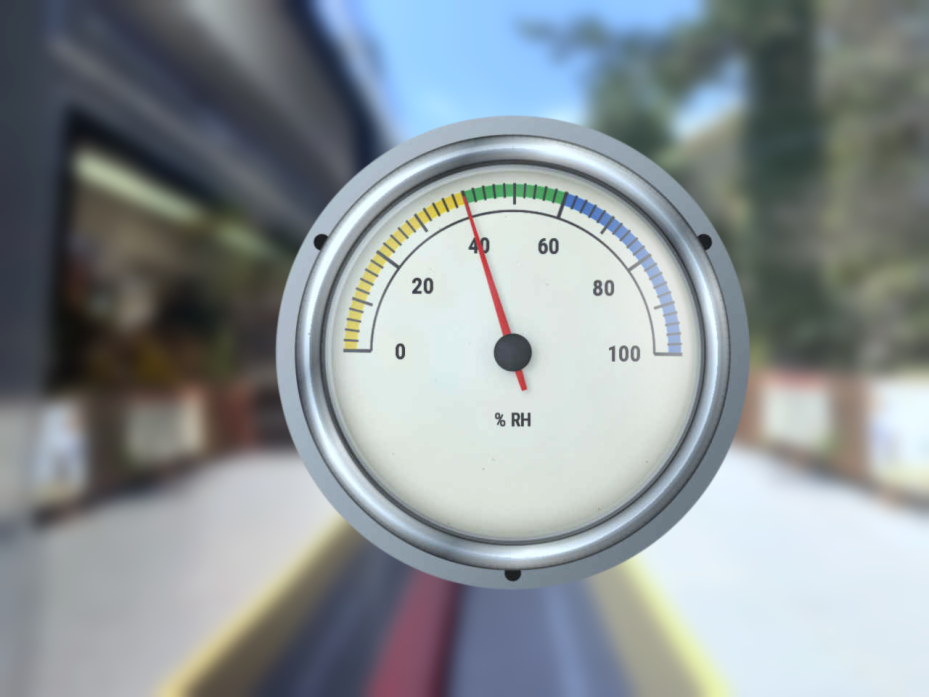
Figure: 40%
